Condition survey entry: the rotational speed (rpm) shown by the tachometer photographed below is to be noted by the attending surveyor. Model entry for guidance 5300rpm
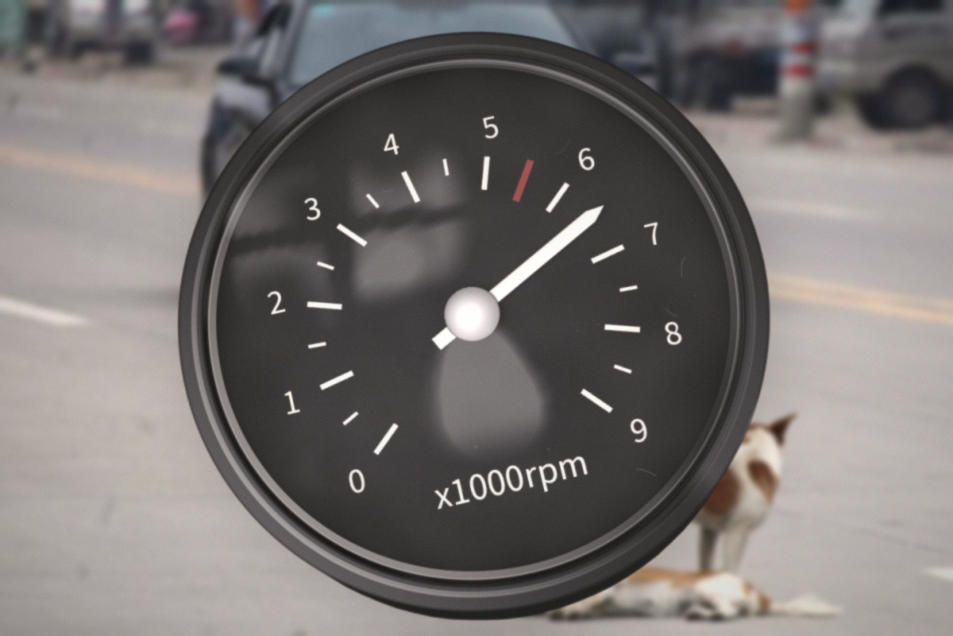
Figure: 6500rpm
